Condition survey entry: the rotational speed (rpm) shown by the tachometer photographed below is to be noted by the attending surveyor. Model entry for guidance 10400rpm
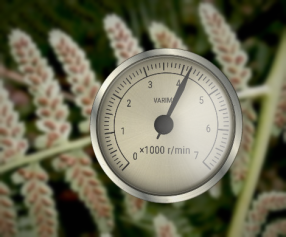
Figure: 4200rpm
